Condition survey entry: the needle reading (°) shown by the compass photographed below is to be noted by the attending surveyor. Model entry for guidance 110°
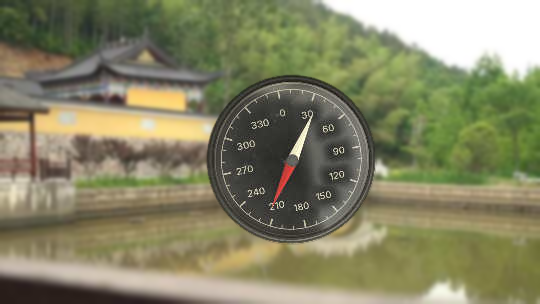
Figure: 215°
